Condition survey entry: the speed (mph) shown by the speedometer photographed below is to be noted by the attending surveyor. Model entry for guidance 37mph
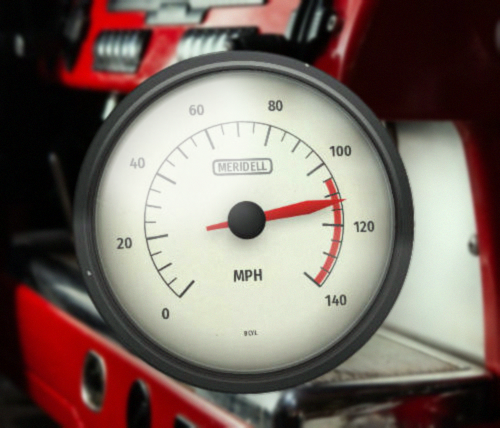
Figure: 112.5mph
